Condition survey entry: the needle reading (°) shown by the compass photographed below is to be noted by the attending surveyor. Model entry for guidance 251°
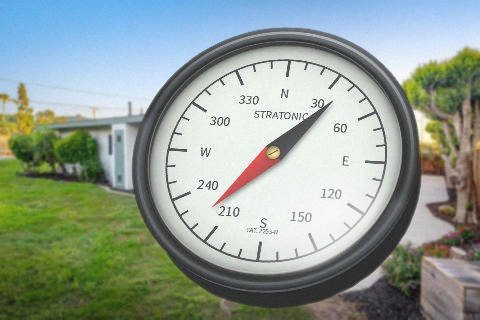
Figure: 220°
